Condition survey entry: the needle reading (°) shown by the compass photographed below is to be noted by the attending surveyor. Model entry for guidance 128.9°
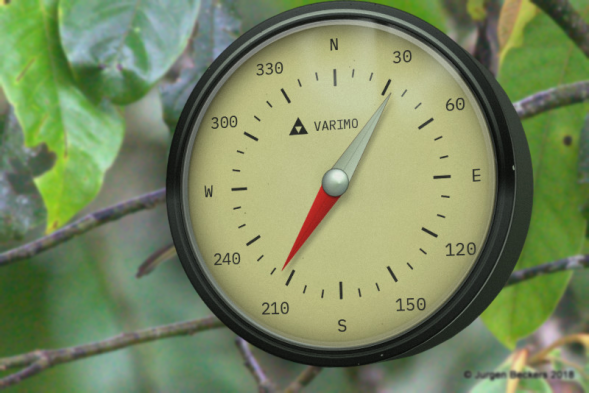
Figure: 215°
